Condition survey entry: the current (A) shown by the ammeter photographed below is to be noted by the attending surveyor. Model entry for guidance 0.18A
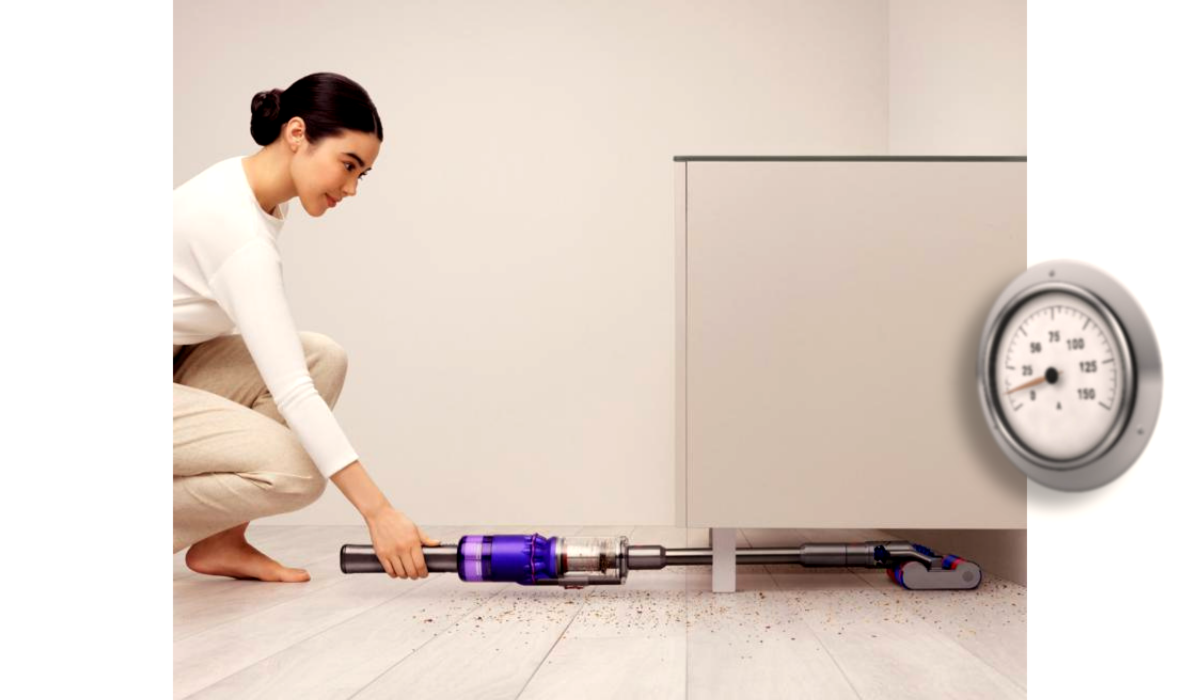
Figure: 10A
